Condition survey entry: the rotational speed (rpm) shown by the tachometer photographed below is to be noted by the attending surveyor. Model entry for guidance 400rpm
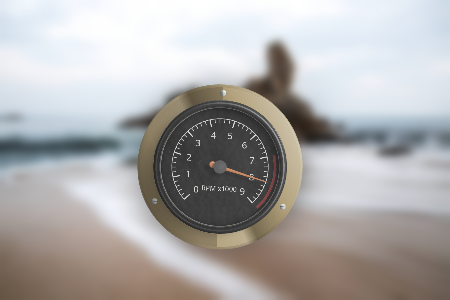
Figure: 8000rpm
